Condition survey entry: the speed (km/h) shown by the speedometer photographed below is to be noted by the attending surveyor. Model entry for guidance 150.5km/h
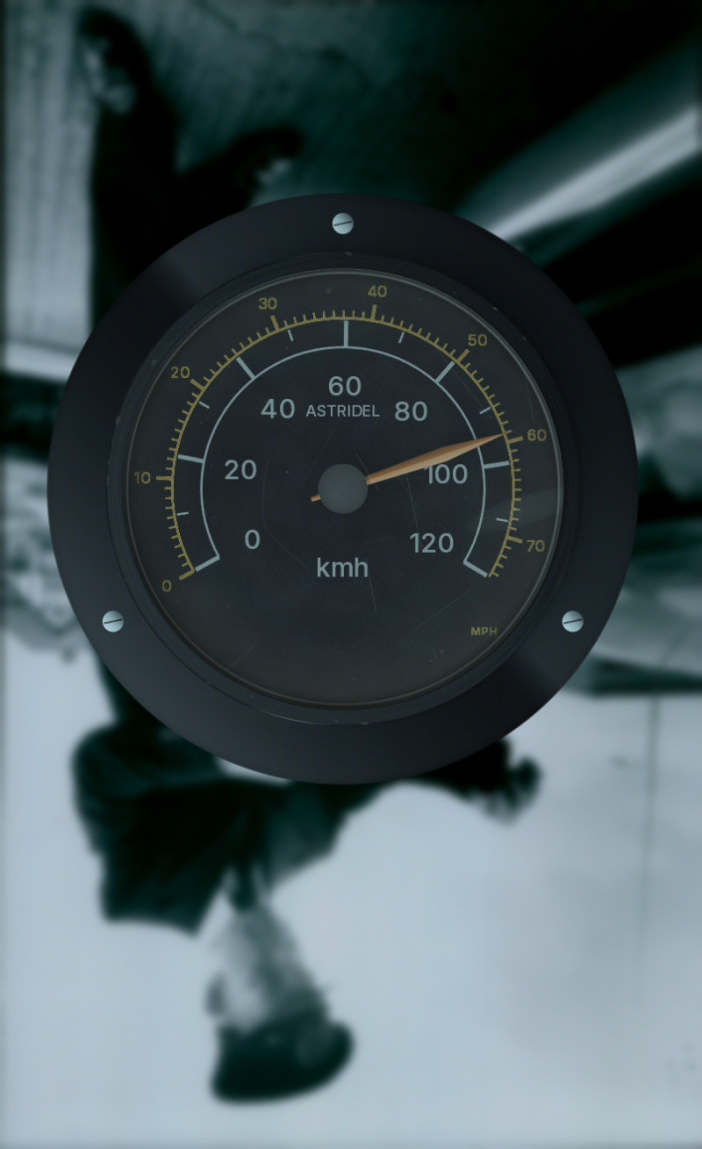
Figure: 95km/h
